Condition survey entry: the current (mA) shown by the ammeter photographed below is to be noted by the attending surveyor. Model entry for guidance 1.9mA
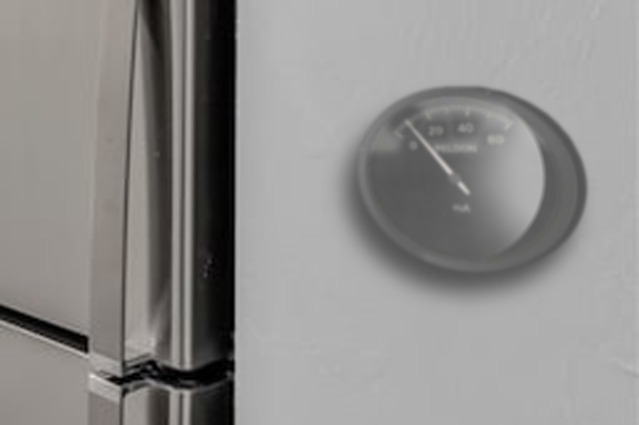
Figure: 10mA
